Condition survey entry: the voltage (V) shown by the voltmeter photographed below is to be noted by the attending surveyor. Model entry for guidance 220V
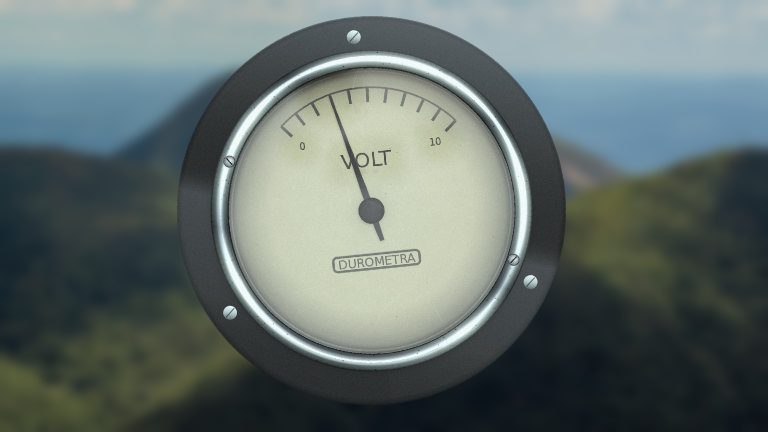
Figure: 3V
